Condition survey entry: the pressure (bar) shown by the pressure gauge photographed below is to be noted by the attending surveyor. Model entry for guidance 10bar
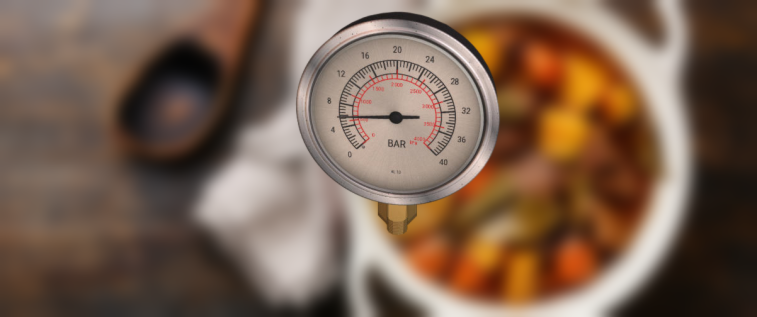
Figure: 6bar
